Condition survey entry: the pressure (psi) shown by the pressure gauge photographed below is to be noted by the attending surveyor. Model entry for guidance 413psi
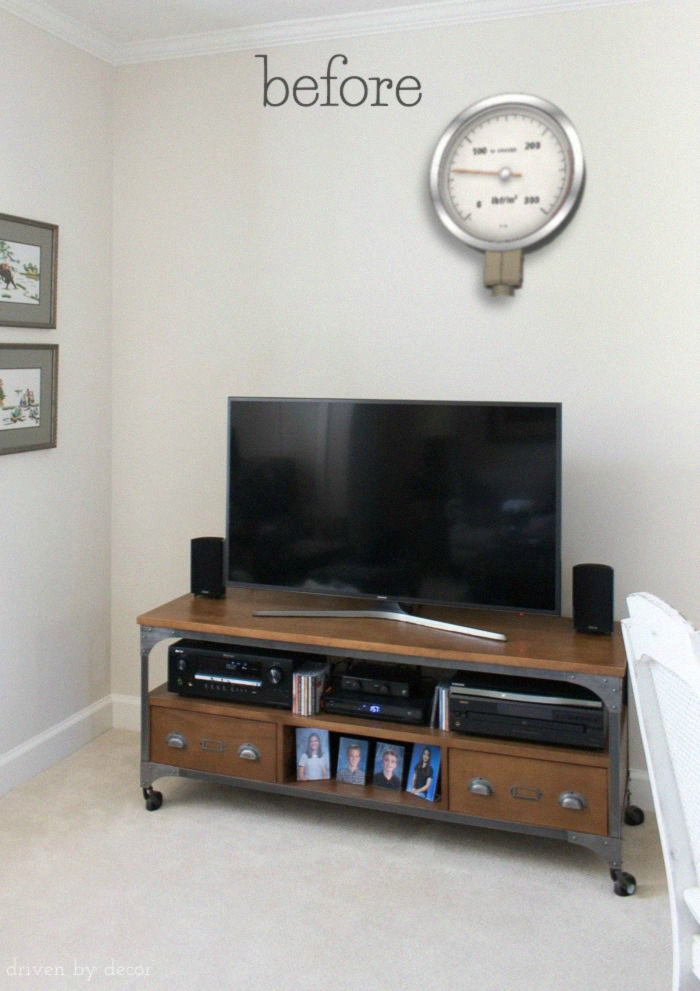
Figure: 60psi
